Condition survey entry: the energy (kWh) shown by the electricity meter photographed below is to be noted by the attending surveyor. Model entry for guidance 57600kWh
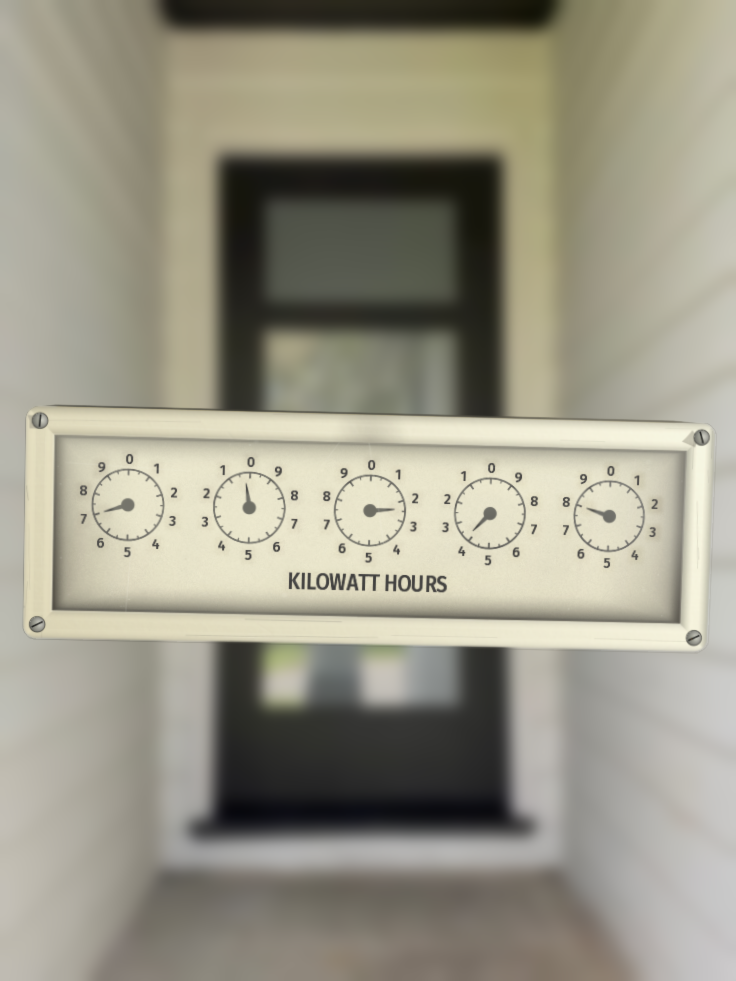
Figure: 70238kWh
